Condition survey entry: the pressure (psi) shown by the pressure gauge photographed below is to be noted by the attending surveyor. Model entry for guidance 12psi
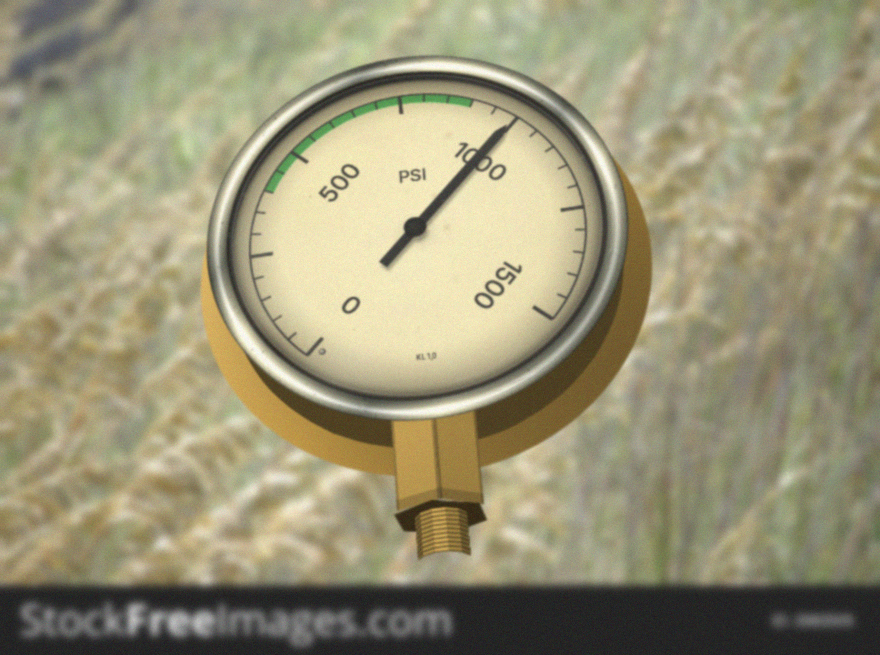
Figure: 1000psi
